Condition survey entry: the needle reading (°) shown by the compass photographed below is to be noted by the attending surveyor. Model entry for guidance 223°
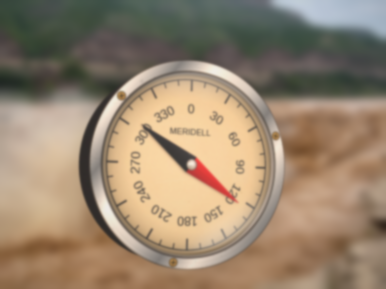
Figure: 125°
